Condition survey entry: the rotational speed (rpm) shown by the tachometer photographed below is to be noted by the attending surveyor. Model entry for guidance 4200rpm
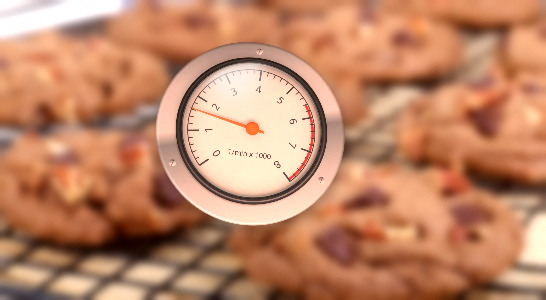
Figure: 1600rpm
